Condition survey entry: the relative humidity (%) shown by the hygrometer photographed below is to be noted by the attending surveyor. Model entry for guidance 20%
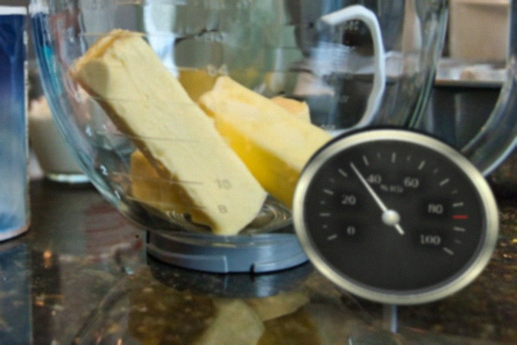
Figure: 35%
